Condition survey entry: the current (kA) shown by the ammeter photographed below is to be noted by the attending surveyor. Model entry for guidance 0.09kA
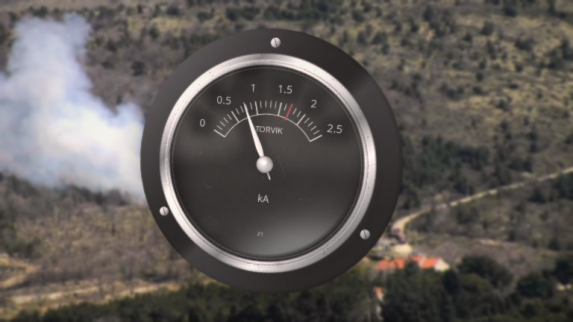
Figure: 0.8kA
